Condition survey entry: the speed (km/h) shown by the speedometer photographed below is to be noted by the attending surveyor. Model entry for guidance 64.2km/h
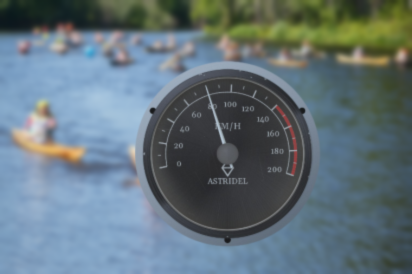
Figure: 80km/h
